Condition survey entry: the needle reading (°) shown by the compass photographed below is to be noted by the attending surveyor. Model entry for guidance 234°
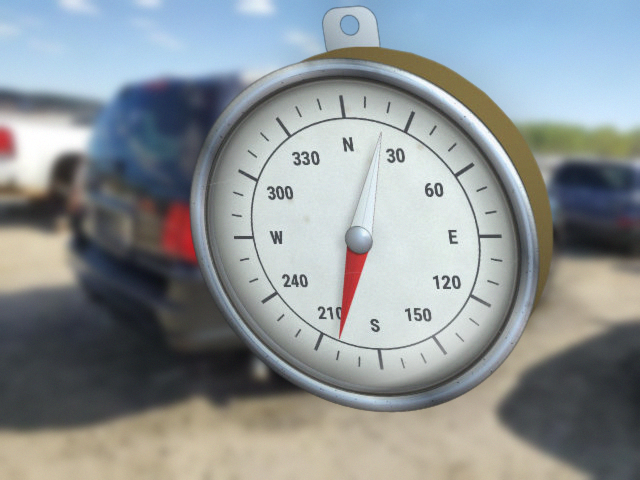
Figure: 200°
